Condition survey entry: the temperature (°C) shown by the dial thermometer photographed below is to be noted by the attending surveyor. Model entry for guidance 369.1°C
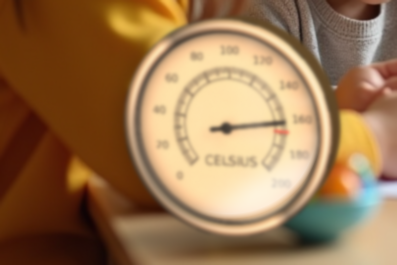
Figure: 160°C
